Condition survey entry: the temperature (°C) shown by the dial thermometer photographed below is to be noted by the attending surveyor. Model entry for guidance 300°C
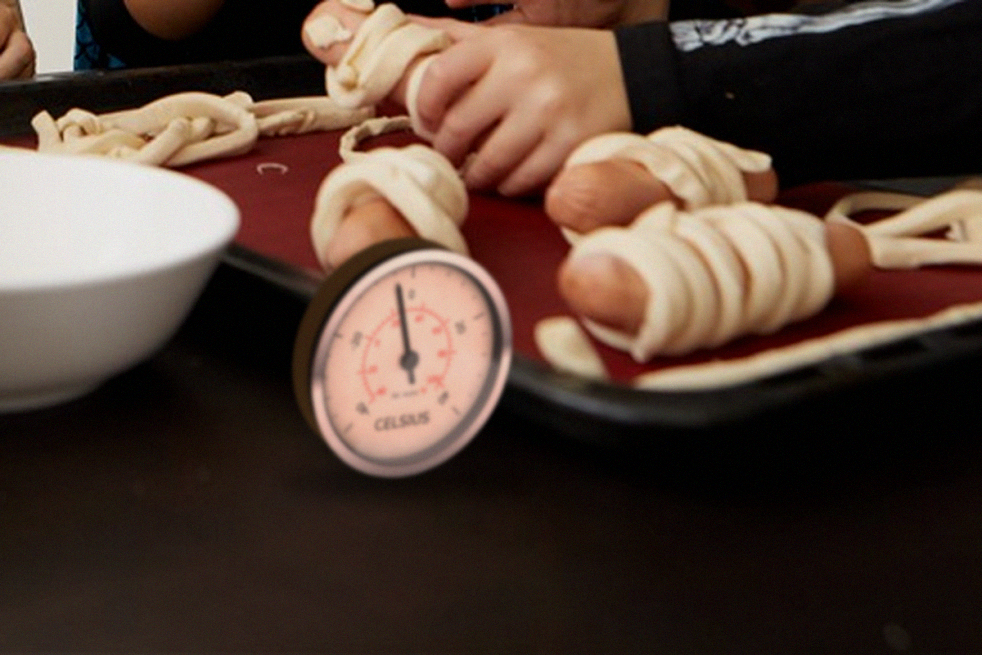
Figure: -4°C
